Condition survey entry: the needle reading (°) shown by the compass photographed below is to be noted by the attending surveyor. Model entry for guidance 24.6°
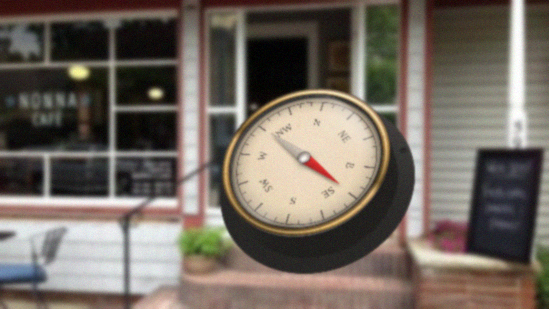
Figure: 120°
